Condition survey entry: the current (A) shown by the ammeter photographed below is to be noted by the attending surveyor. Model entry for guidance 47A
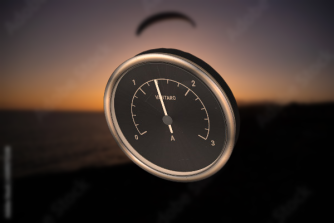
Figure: 1.4A
